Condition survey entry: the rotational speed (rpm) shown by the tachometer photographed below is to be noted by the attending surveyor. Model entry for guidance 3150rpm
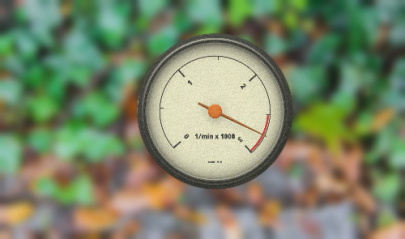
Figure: 2750rpm
